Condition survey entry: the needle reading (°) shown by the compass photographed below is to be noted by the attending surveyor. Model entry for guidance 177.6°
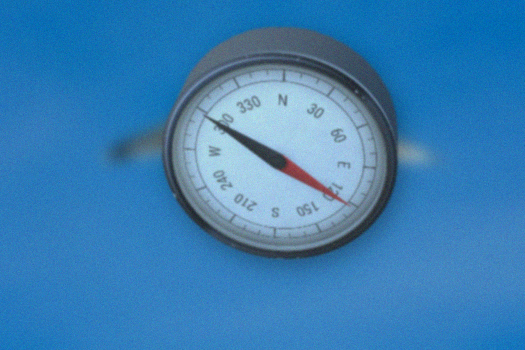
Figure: 120°
